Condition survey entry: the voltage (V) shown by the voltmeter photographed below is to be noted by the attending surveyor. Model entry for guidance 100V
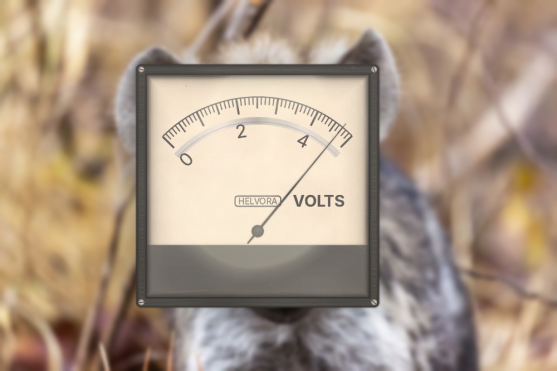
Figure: 4.7V
